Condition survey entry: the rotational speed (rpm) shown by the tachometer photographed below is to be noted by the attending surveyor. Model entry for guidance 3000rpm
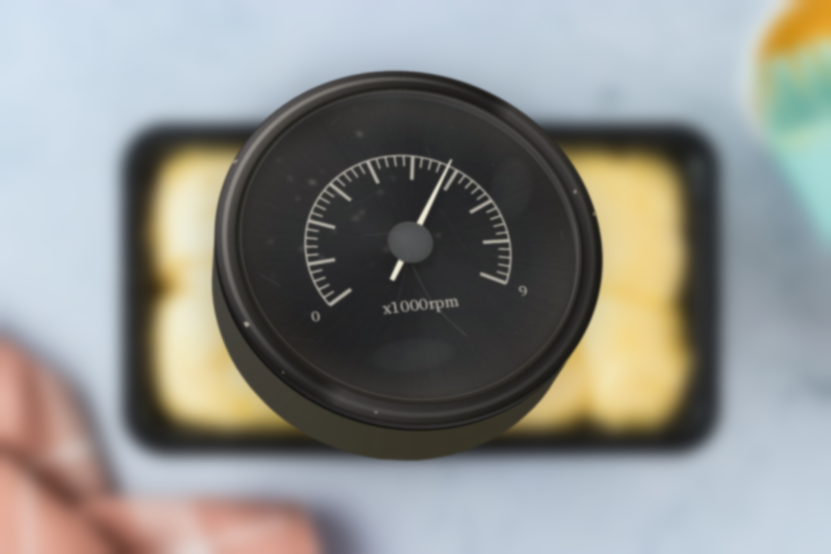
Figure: 5800rpm
